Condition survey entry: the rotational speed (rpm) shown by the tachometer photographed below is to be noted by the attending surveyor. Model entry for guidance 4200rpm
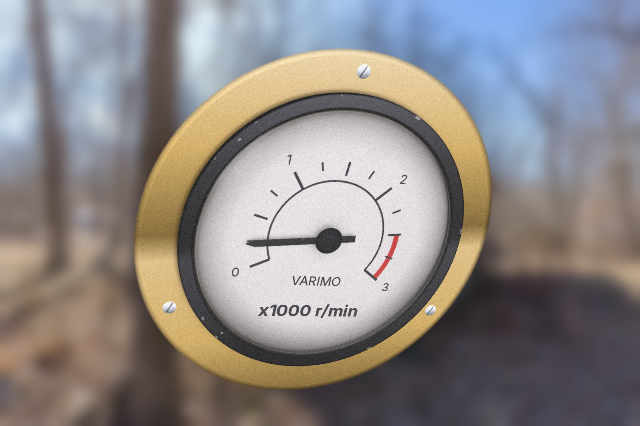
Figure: 250rpm
